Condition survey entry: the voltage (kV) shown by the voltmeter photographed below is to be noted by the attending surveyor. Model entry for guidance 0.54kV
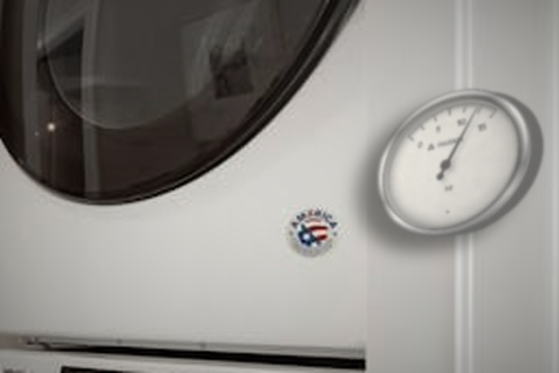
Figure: 12.5kV
